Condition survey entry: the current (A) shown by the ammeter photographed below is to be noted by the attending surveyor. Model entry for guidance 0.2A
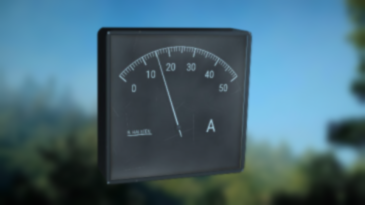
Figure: 15A
